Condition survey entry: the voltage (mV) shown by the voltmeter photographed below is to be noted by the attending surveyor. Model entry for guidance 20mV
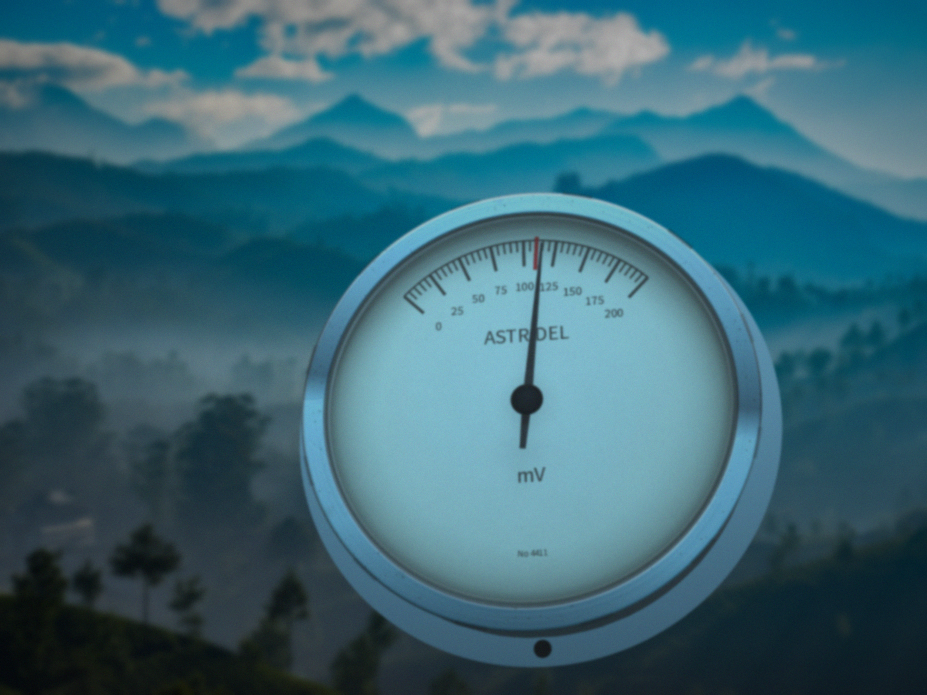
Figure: 115mV
